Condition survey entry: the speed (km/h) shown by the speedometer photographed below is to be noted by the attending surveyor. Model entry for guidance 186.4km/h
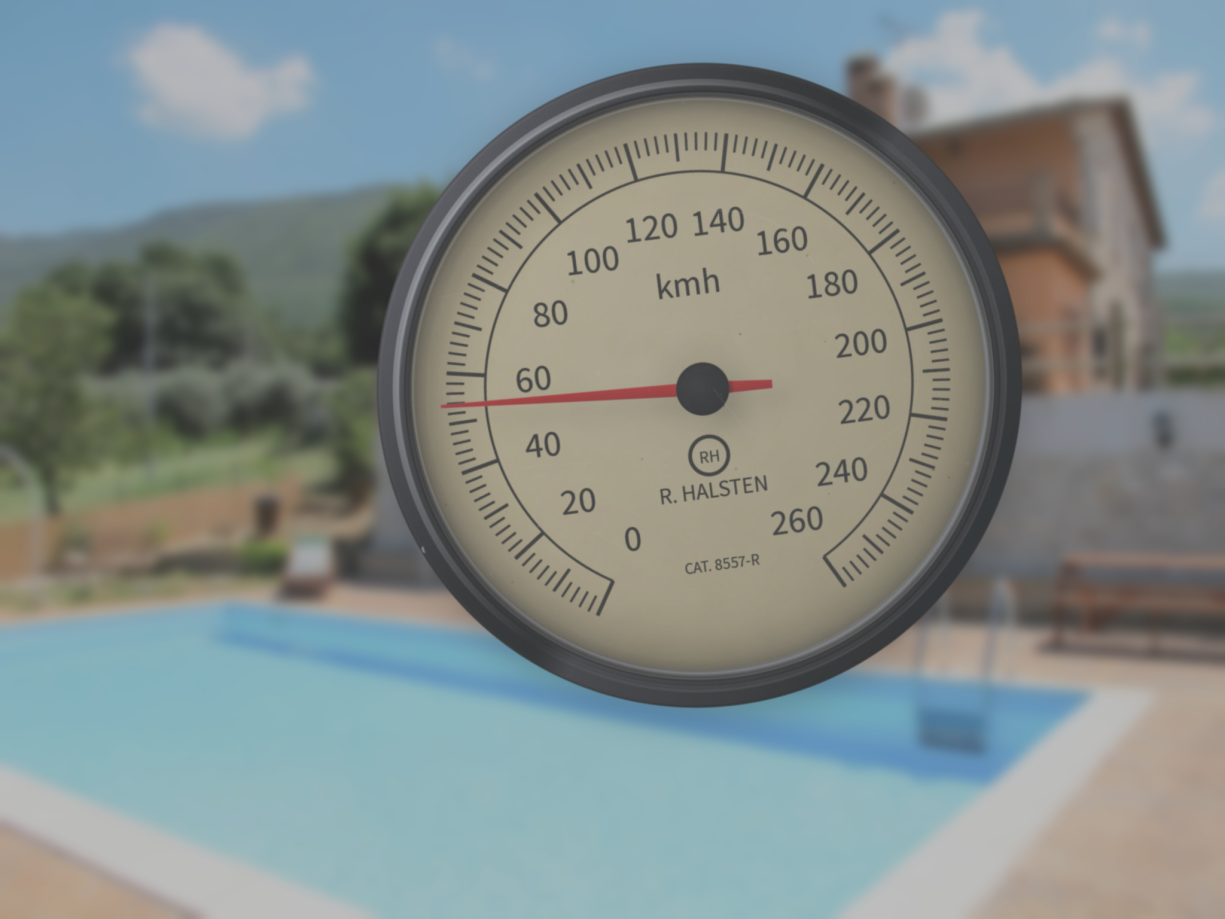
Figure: 54km/h
